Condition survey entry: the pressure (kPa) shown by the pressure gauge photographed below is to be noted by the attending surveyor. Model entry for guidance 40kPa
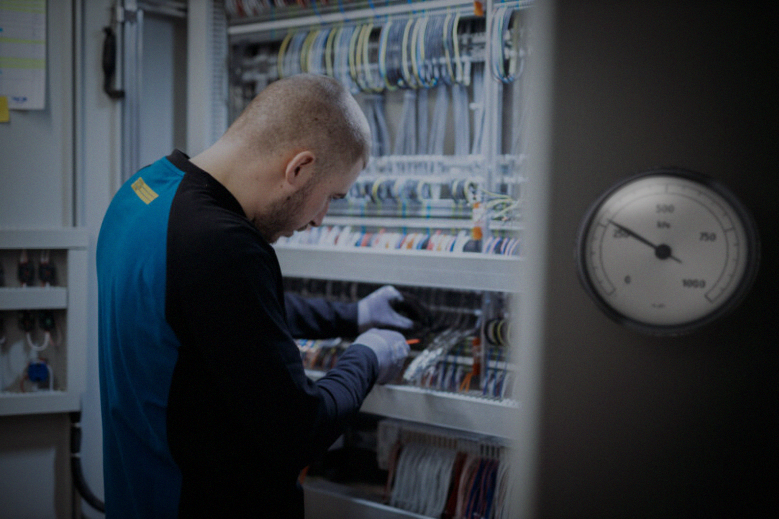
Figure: 275kPa
